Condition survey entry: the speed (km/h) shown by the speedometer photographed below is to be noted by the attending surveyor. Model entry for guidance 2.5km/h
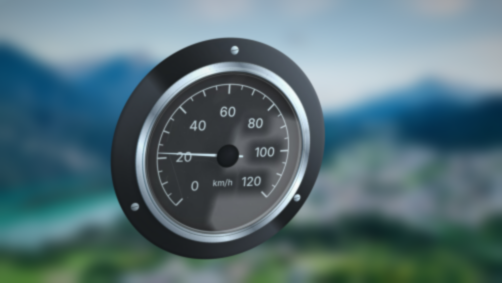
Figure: 22.5km/h
